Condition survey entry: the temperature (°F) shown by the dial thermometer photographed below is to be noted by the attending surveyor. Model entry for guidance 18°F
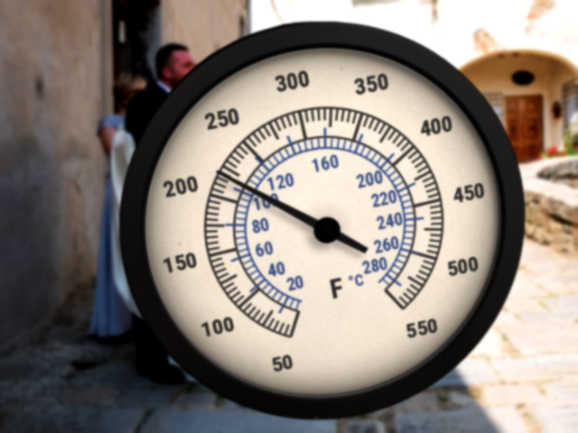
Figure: 220°F
